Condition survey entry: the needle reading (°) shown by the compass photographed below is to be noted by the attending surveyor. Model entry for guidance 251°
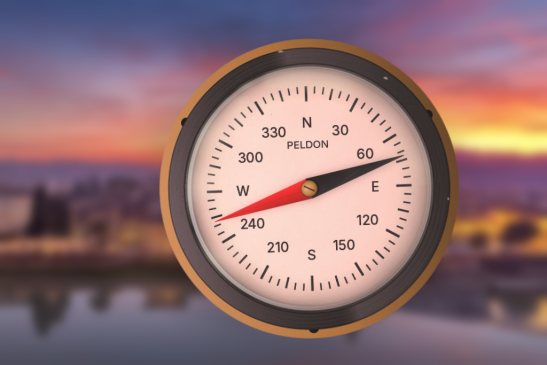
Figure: 252.5°
